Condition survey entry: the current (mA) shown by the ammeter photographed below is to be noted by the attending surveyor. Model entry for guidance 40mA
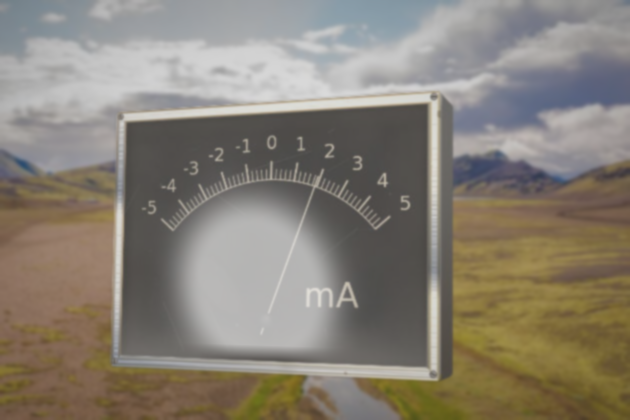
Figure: 2mA
